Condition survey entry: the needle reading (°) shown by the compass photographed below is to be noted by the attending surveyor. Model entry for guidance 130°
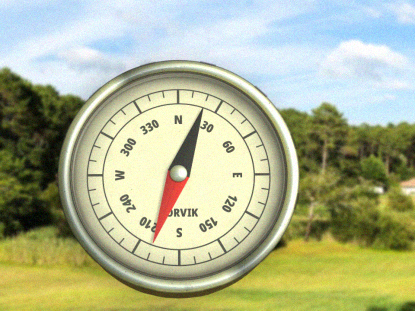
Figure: 200°
